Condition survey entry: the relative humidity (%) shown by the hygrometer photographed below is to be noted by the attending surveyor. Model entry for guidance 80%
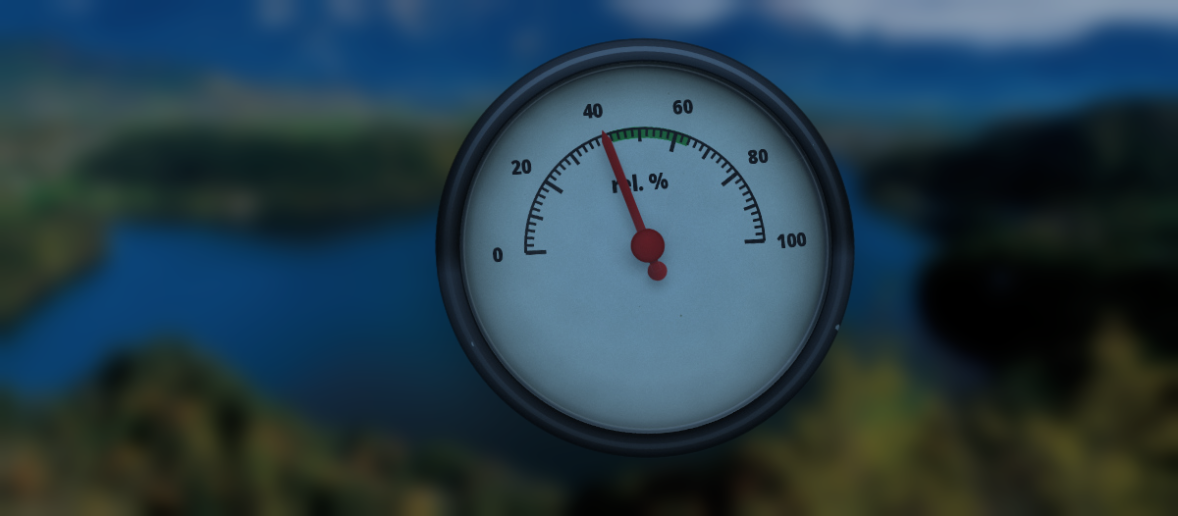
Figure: 40%
